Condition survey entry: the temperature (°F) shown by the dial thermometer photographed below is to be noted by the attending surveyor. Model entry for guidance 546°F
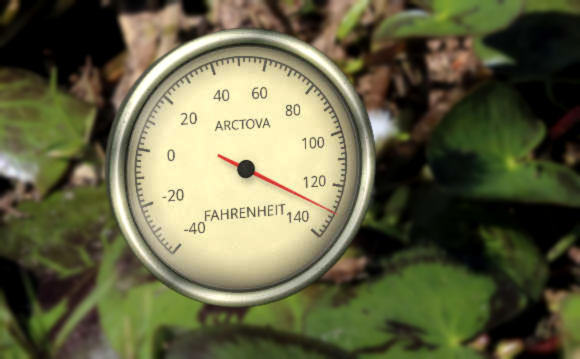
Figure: 130°F
